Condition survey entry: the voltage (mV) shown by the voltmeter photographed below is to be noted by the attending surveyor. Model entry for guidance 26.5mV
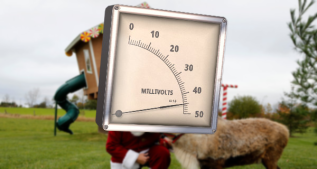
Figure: 45mV
